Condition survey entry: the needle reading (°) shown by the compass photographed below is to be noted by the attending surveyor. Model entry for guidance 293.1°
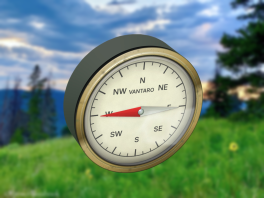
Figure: 270°
